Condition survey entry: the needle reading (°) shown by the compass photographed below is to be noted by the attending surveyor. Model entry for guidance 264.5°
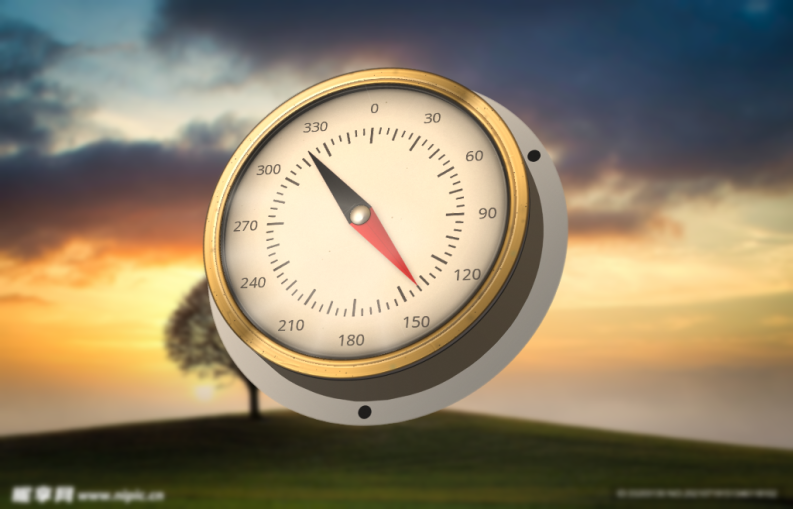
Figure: 140°
